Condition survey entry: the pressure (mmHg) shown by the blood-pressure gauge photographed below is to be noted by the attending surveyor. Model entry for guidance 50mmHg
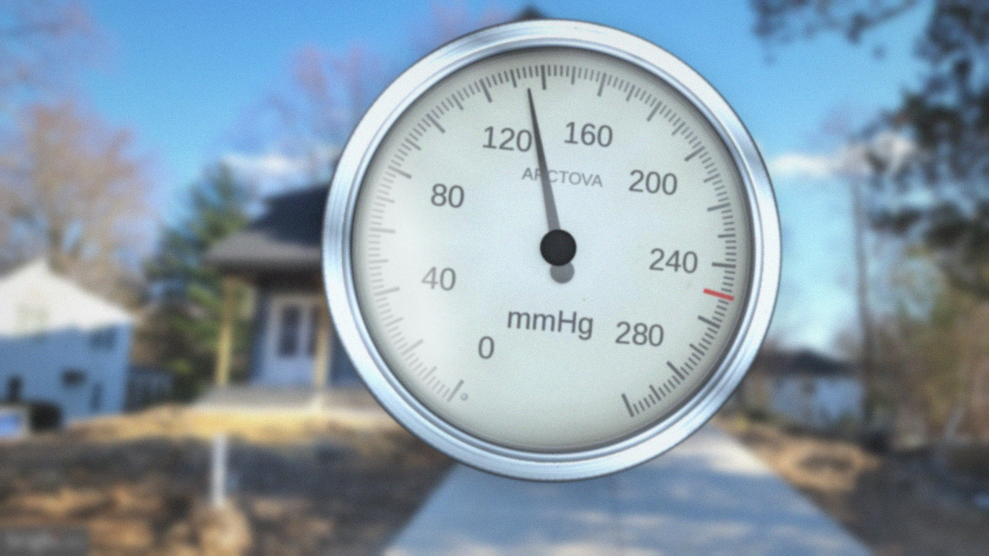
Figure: 134mmHg
